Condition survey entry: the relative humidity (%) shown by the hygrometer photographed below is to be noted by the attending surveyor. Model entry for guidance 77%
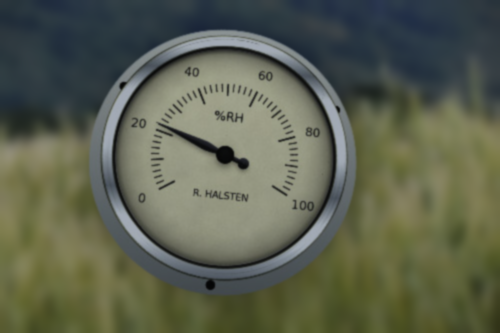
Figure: 22%
